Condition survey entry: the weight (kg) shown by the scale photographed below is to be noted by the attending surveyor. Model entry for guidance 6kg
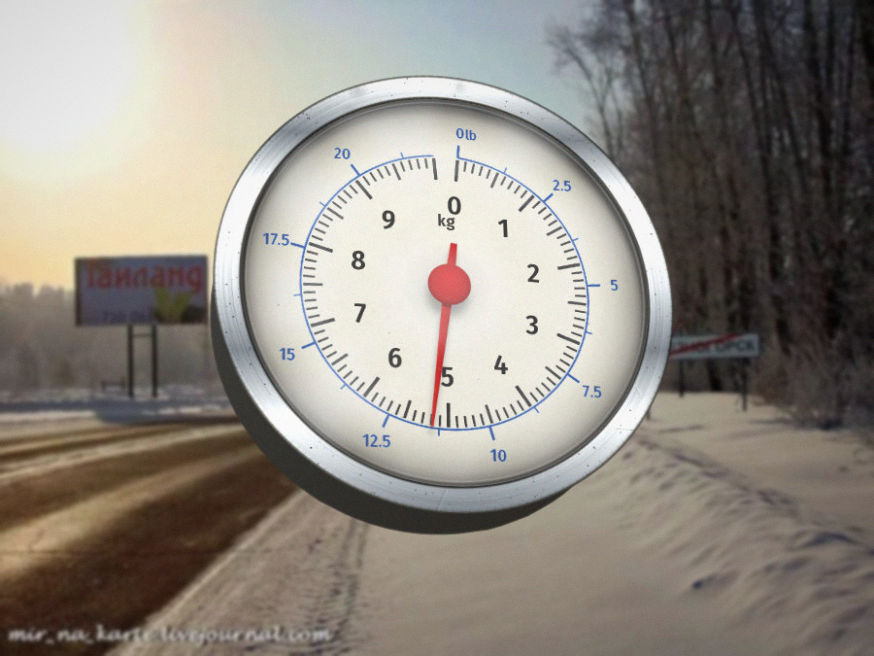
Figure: 5.2kg
